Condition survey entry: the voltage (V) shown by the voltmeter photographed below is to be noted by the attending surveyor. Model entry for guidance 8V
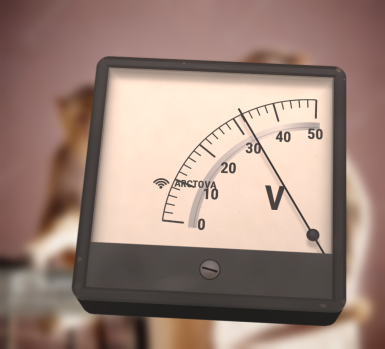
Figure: 32V
